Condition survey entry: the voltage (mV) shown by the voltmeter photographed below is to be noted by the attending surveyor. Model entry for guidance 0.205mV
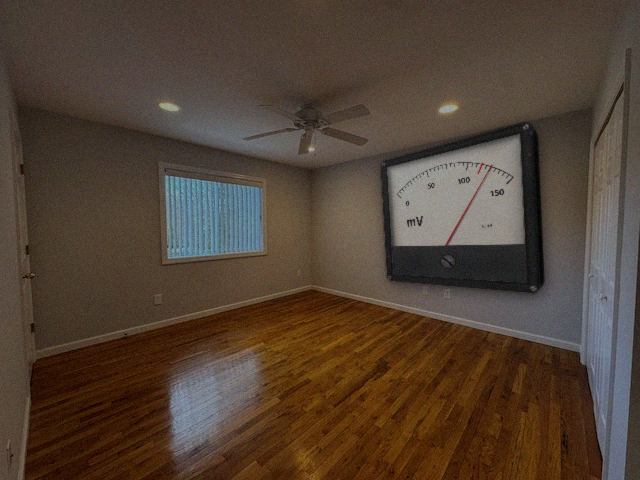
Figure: 125mV
